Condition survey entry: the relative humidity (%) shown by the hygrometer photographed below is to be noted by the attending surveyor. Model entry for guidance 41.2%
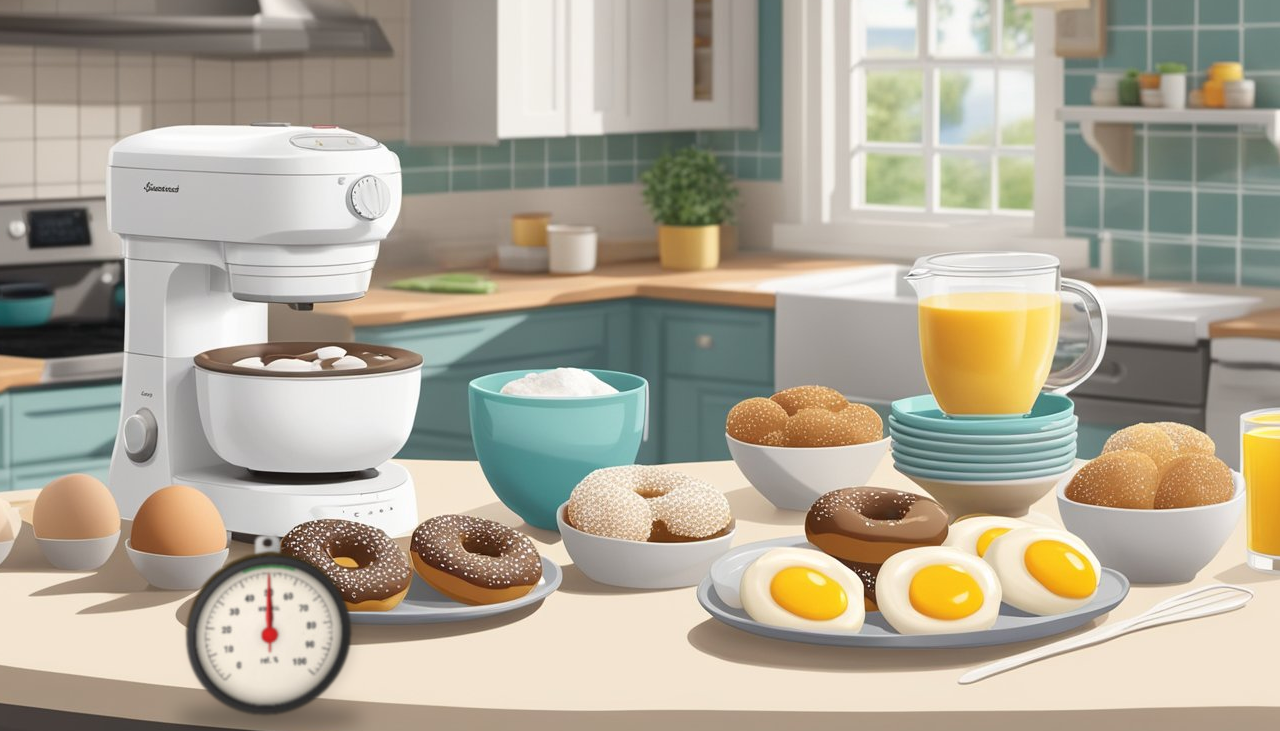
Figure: 50%
